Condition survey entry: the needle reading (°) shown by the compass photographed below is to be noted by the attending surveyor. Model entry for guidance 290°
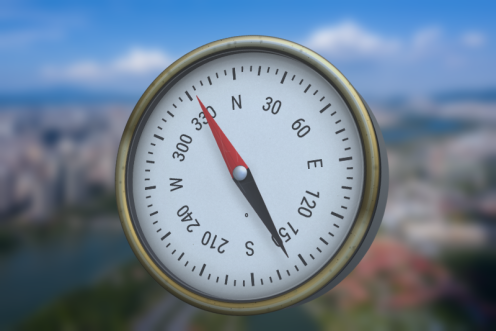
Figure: 335°
